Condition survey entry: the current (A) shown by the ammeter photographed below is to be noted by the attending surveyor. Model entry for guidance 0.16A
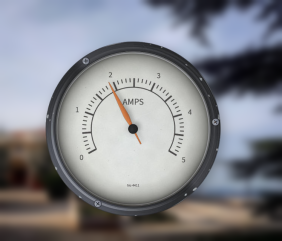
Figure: 1.9A
